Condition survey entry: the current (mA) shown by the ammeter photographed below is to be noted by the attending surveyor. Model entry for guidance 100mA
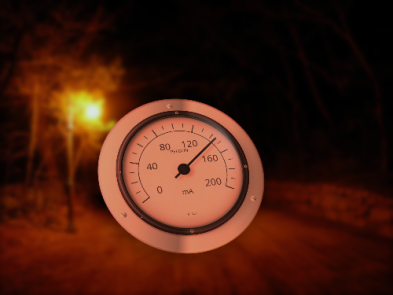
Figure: 145mA
